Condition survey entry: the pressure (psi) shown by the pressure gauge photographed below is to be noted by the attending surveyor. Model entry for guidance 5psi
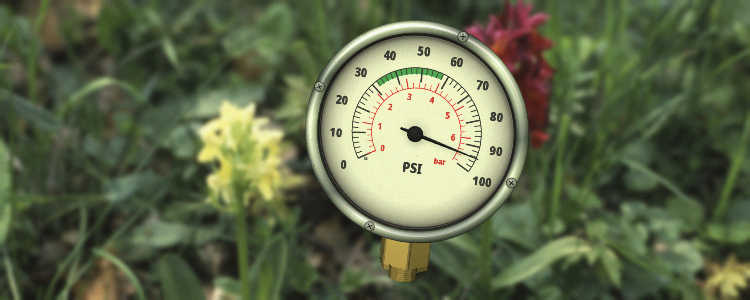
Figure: 94psi
